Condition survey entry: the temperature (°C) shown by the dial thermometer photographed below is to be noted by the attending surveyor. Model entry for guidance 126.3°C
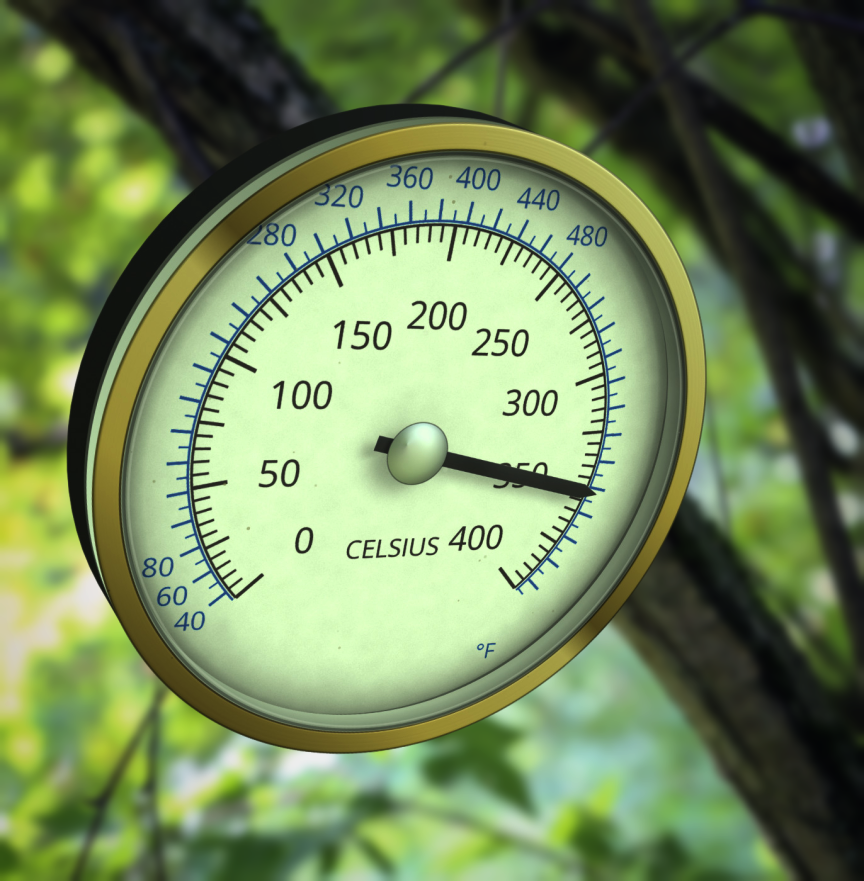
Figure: 350°C
